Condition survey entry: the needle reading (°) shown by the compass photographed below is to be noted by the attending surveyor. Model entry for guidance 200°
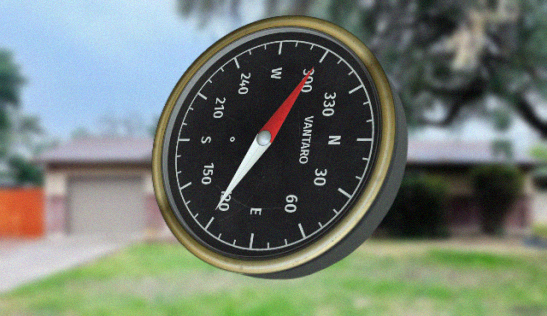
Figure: 300°
